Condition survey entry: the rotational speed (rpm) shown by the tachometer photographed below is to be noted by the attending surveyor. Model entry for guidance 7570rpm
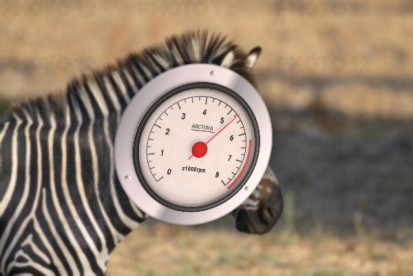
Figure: 5250rpm
